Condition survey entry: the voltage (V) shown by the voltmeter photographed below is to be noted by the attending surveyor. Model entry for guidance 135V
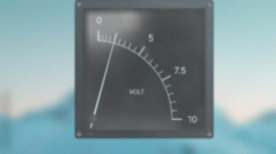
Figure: 2.5V
